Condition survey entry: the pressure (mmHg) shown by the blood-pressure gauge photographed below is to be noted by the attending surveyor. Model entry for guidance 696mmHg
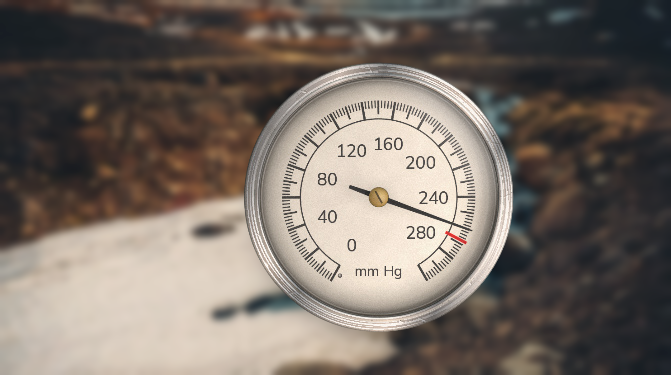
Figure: 260mmHg
